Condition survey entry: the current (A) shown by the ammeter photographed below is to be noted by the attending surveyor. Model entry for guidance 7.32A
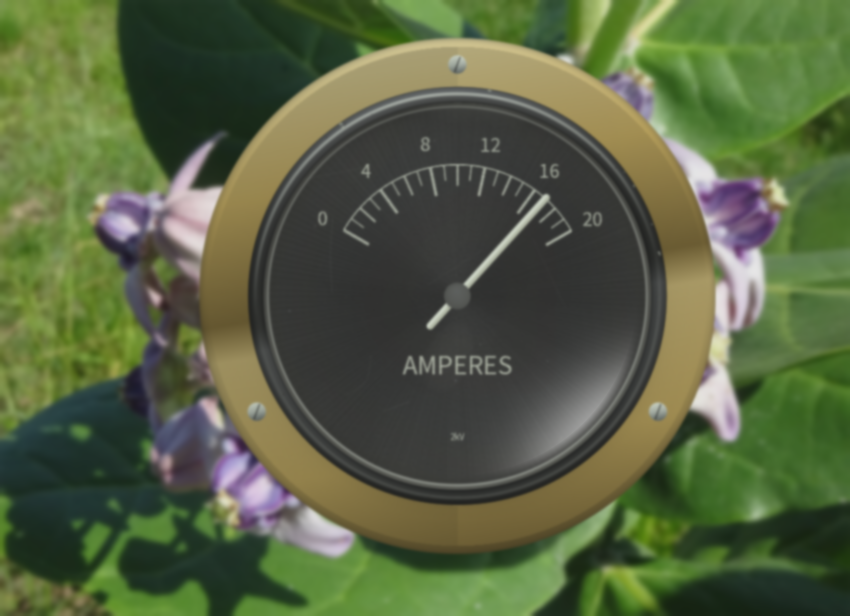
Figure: 17A
